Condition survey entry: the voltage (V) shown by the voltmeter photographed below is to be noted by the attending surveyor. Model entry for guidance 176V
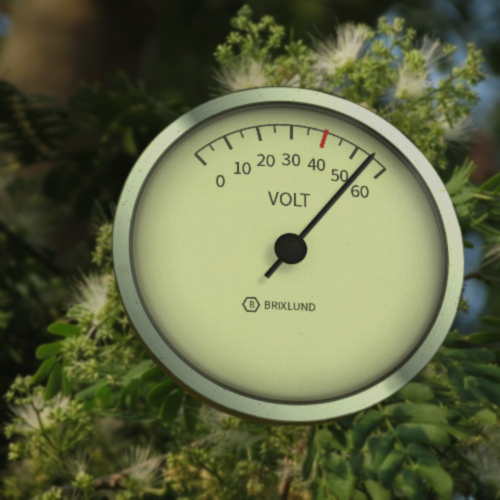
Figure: 55V
